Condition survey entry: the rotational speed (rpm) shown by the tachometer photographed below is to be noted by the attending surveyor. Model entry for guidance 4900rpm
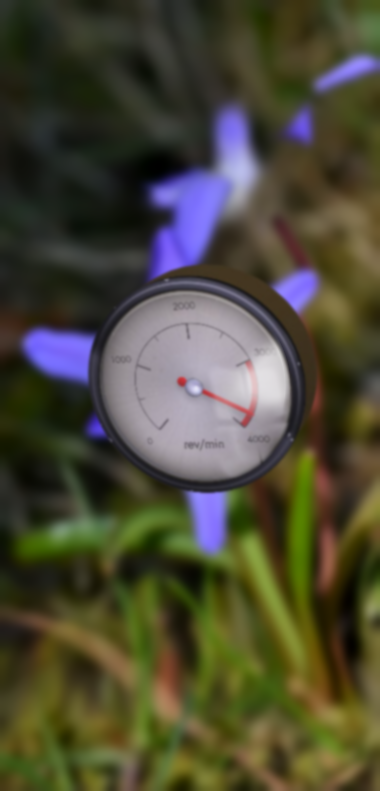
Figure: 3750rpm
